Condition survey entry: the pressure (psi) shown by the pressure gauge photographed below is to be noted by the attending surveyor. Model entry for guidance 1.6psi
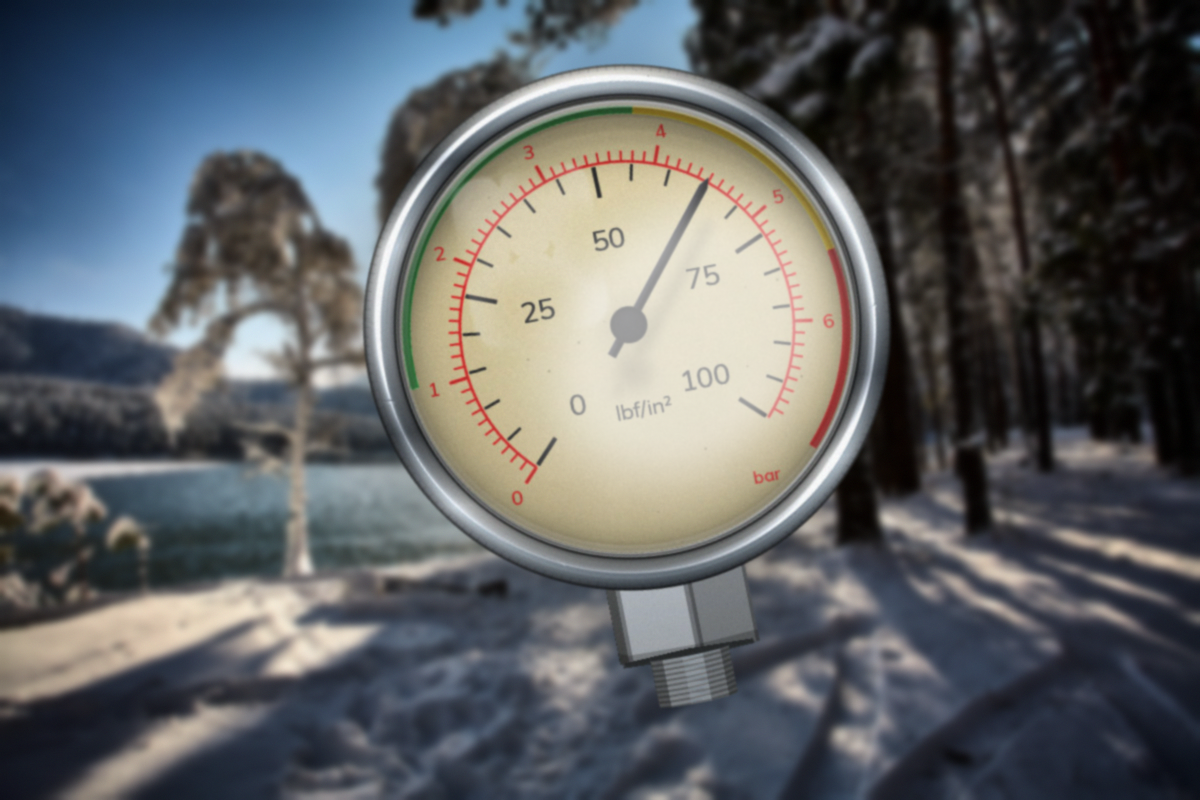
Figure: 65psi
